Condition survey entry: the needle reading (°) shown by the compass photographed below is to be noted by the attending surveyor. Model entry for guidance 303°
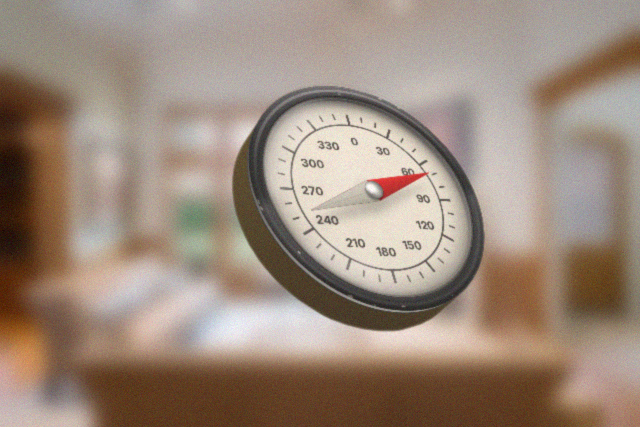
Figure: 70°
